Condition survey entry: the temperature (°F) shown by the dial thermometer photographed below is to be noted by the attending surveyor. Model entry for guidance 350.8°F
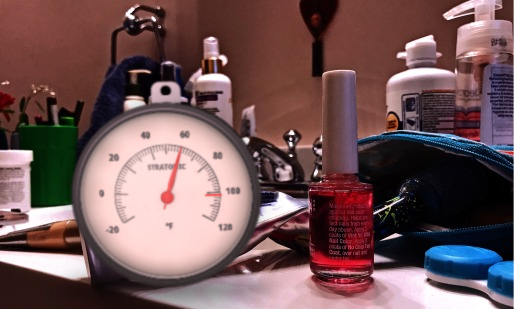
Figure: 60°F
